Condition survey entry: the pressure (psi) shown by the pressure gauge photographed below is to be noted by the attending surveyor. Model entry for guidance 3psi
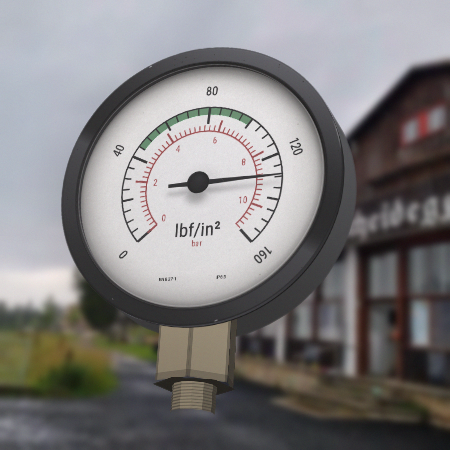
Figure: 130psi
